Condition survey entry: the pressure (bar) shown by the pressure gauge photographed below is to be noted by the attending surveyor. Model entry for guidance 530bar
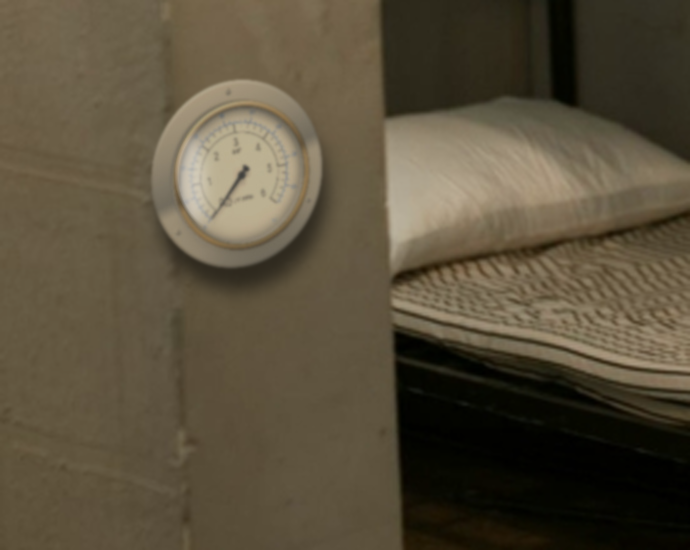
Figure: 0bar
